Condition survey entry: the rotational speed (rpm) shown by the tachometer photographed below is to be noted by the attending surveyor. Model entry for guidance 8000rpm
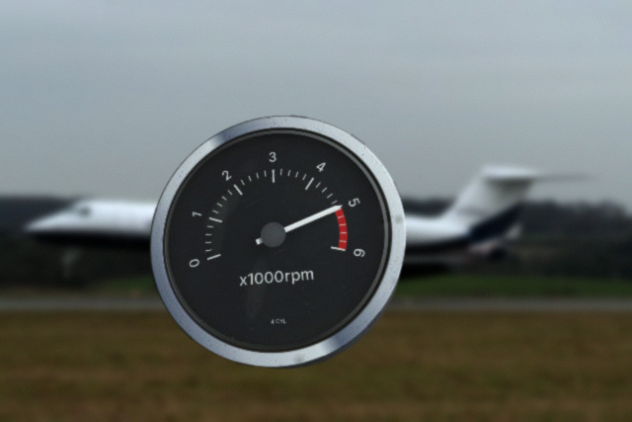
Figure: 5000rpm
